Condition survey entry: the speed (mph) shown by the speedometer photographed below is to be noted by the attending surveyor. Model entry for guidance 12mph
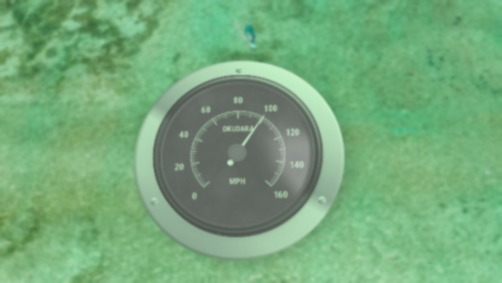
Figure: 100mph
